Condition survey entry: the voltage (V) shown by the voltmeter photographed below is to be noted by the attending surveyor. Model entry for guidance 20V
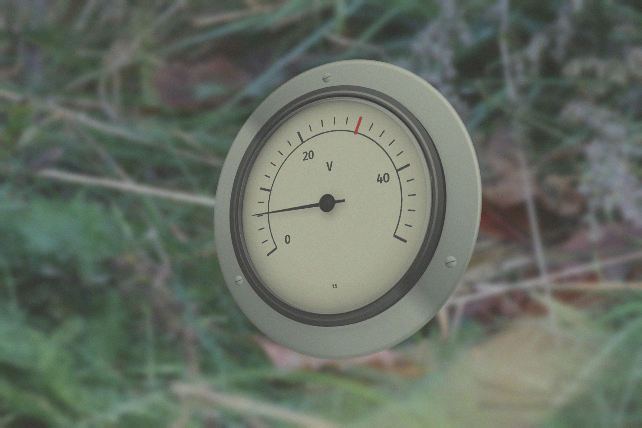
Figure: 6V
